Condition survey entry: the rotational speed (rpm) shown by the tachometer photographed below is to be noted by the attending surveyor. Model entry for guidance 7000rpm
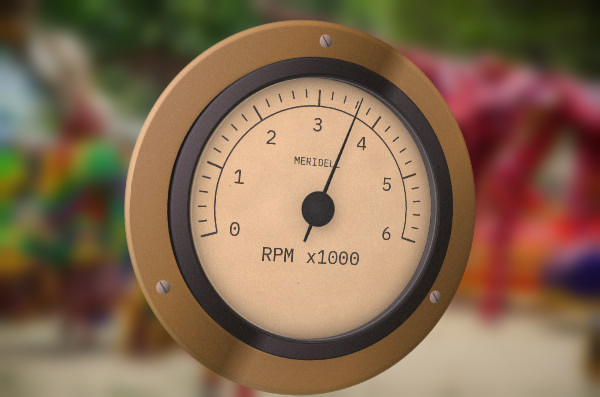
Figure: 3600rpm
